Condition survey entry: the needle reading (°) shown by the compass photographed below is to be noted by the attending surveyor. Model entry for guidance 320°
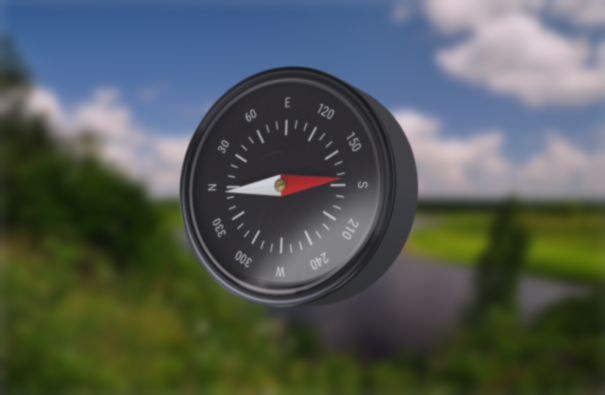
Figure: 175°
